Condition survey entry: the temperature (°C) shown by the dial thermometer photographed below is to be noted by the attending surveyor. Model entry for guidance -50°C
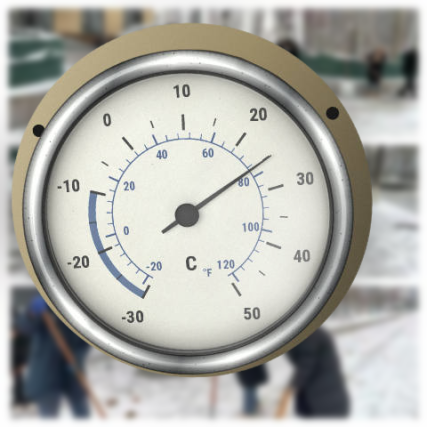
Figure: 25°C
